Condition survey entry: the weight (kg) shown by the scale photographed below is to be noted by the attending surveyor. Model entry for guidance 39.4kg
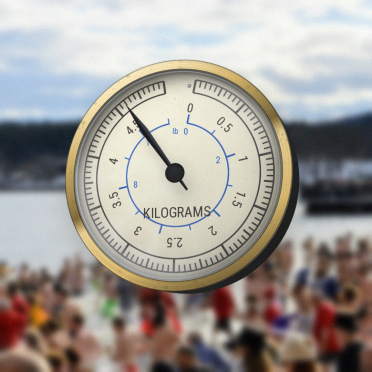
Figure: 4.6kg
